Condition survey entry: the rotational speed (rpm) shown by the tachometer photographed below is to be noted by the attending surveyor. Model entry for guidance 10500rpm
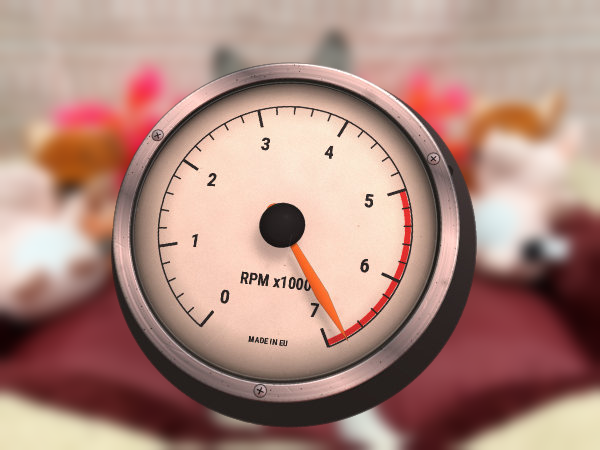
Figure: 6800rpm
